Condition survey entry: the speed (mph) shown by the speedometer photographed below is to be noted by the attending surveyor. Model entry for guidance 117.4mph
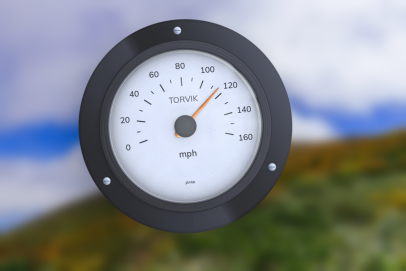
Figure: 115mph
